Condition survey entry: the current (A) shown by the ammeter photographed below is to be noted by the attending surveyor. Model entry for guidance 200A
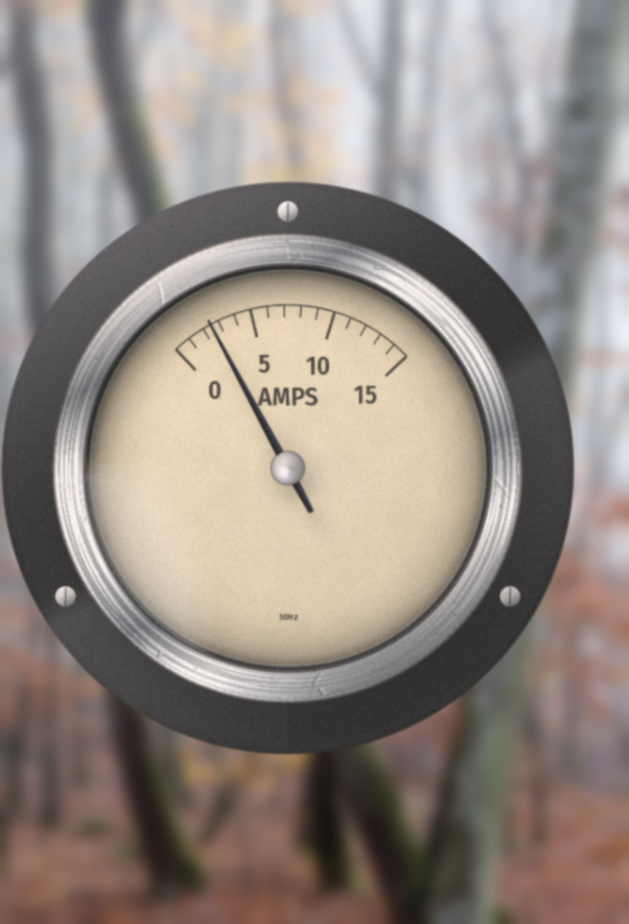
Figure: 2.5A
